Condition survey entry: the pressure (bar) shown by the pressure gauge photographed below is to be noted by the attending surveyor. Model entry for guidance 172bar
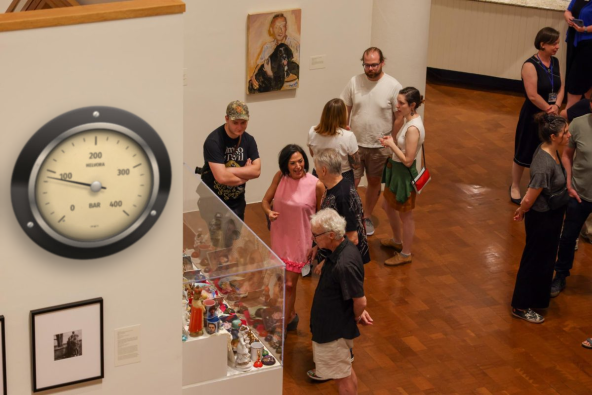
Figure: 90bar
